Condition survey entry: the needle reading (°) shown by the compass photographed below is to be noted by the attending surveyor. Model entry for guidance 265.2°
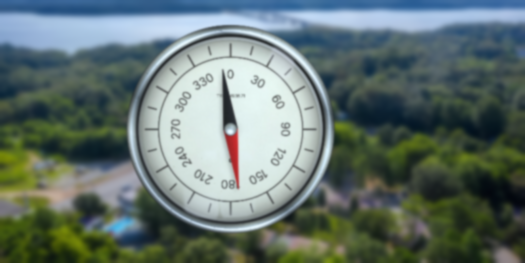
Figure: 172.5°
